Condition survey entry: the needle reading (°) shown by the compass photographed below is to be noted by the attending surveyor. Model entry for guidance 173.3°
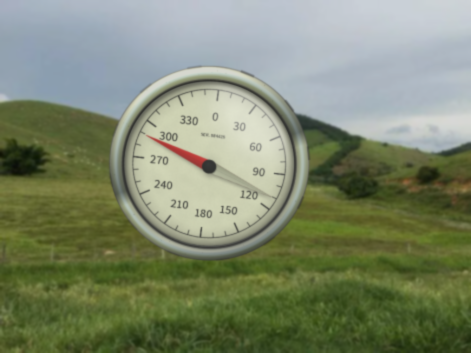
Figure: 290°
